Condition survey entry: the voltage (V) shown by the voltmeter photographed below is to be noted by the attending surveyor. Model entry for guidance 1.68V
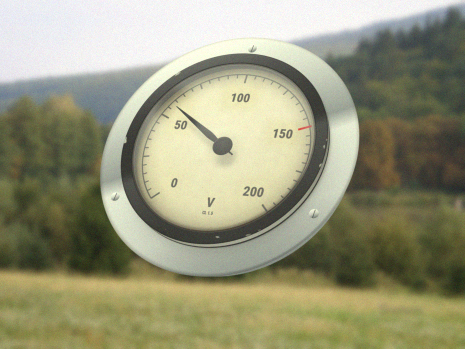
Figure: 57.5V
